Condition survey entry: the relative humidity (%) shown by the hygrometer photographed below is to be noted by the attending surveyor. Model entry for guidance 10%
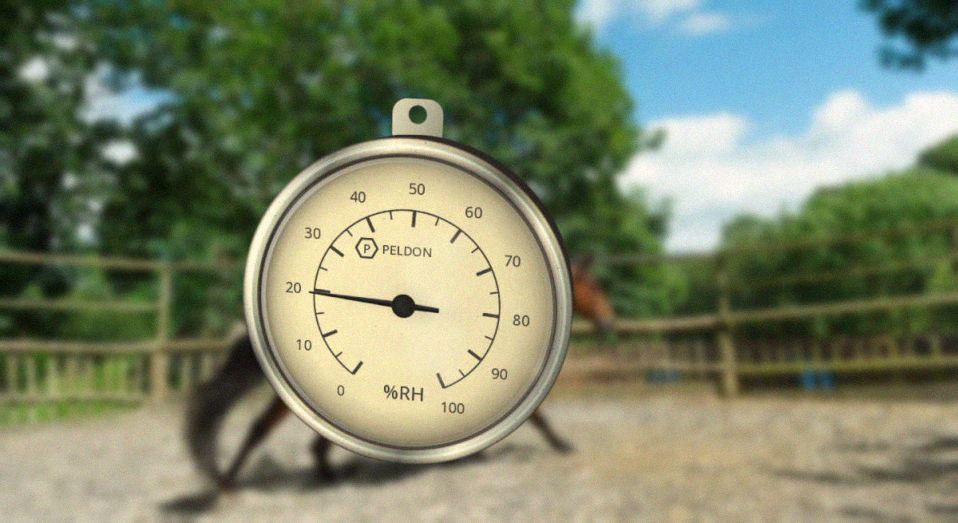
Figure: 20%
